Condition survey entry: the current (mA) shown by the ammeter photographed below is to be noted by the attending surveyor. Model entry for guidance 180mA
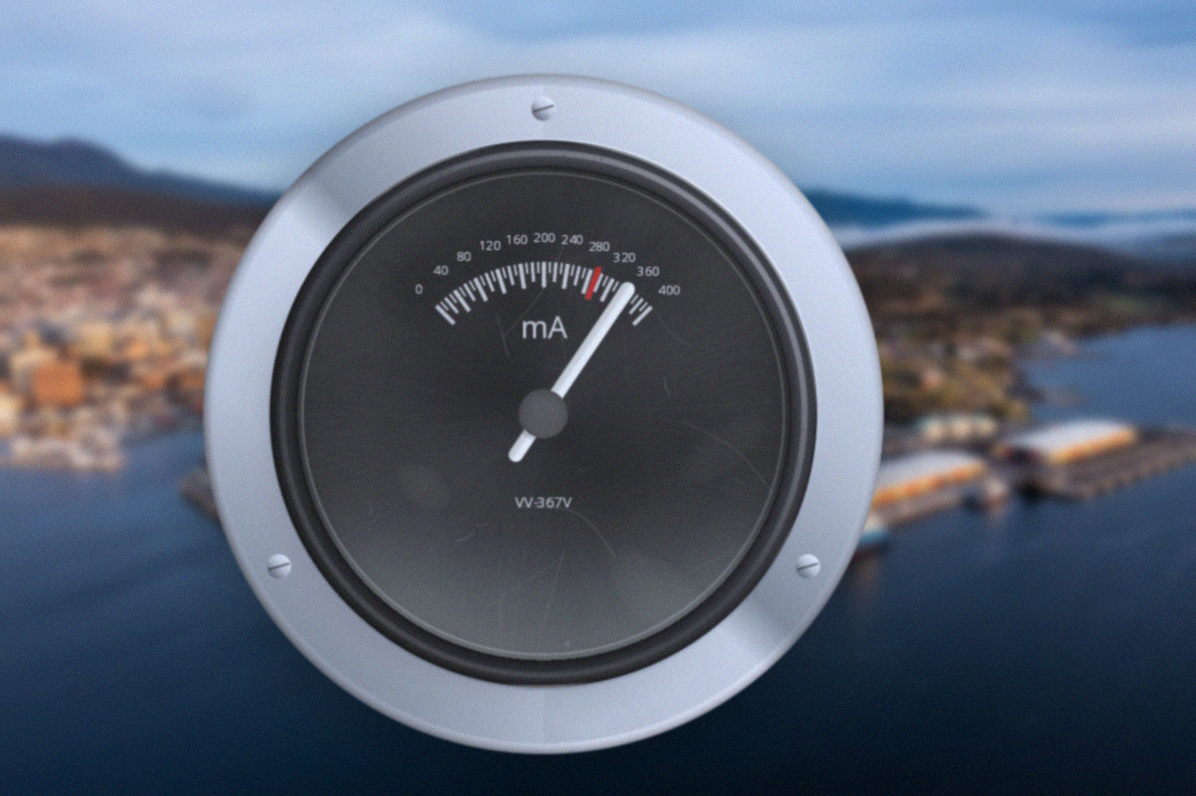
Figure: 350mA
